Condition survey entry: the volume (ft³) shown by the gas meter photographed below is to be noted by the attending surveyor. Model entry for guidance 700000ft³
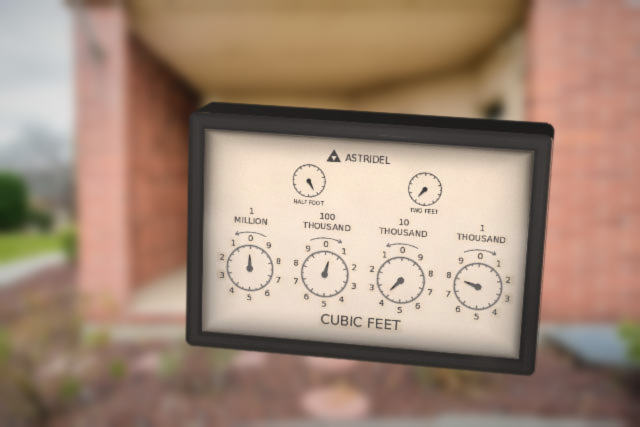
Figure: 3800ft³
